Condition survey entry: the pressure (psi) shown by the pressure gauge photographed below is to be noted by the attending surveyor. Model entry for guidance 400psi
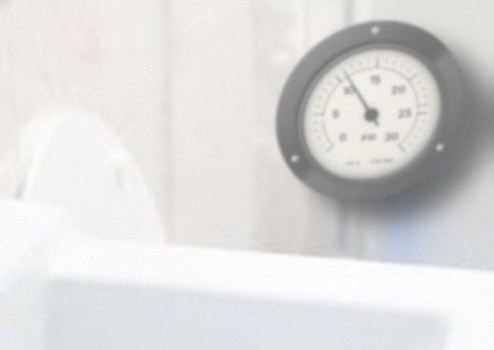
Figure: 11psi
